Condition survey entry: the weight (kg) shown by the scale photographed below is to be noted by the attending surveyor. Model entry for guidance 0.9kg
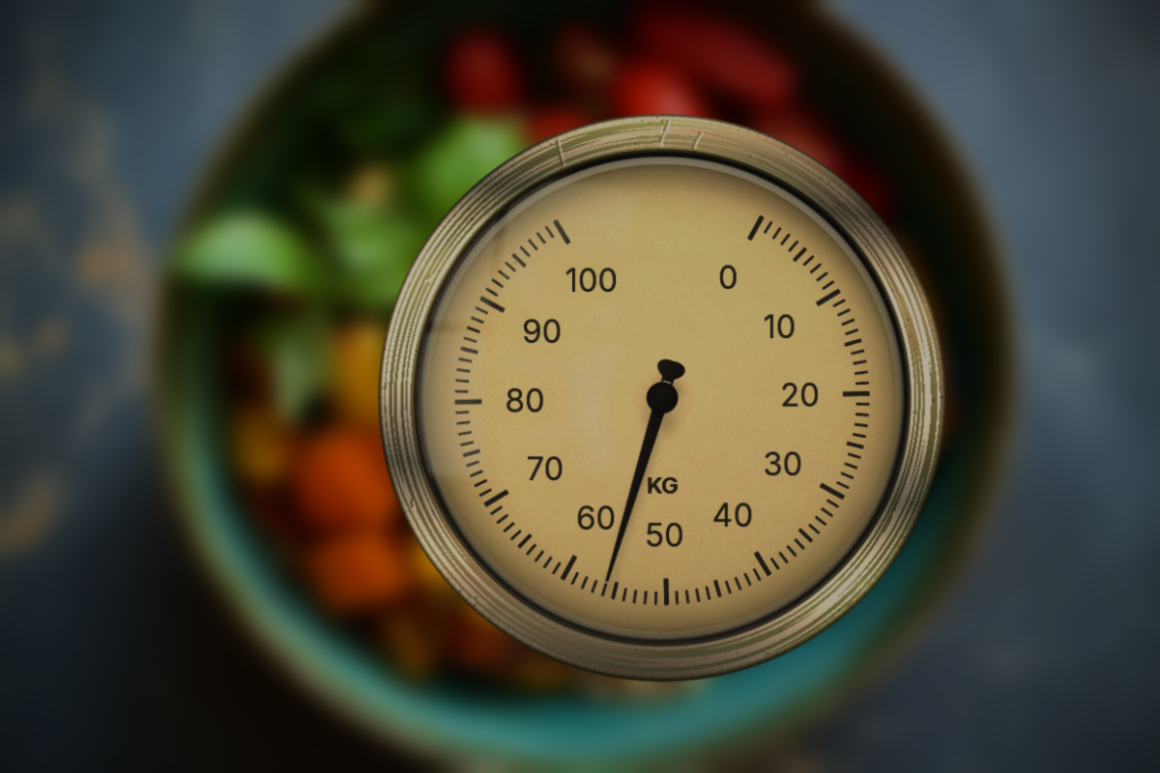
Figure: 56kg
